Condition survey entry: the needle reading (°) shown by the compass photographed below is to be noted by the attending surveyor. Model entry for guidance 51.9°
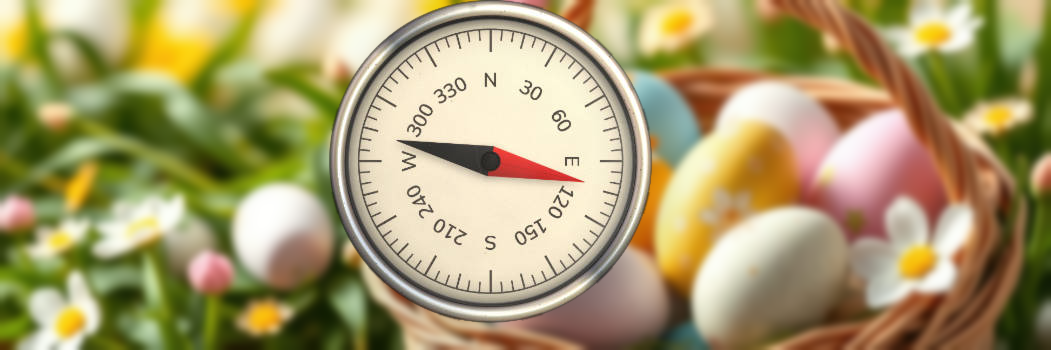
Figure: 102.5°
